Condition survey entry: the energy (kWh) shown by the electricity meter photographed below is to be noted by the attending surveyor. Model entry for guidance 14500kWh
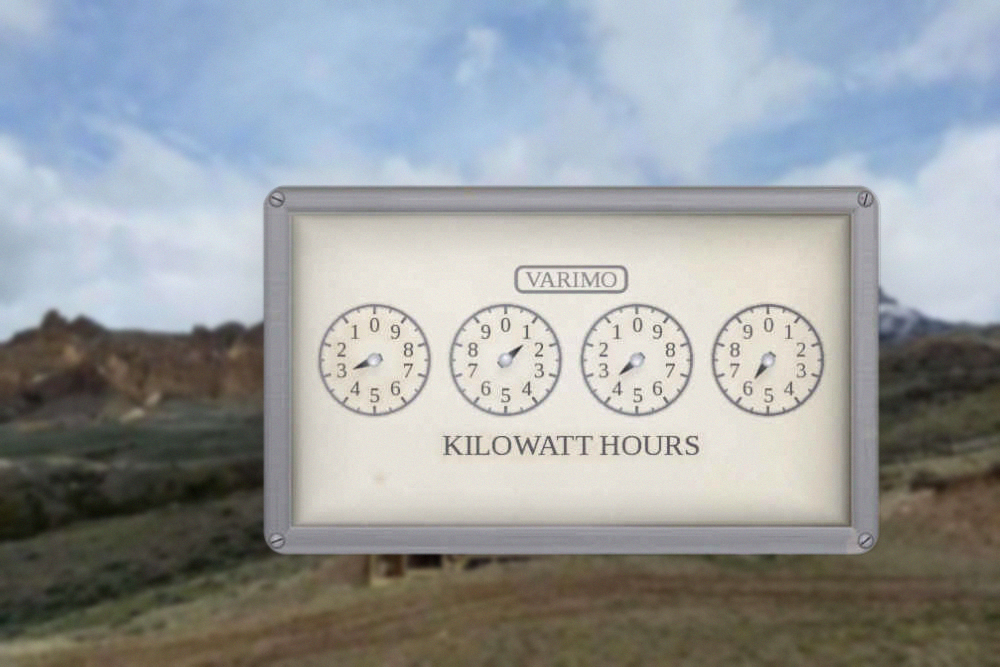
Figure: 3136kWh
